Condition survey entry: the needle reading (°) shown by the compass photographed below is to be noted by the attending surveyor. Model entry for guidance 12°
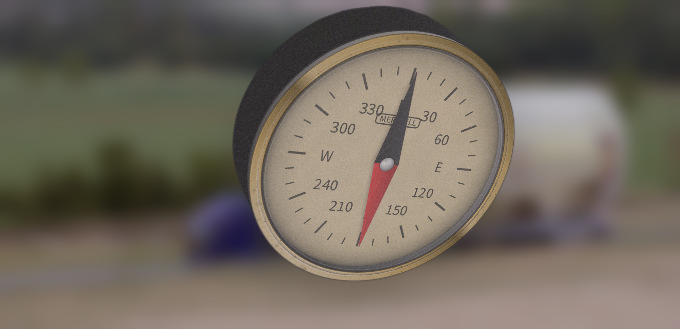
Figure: 180°
